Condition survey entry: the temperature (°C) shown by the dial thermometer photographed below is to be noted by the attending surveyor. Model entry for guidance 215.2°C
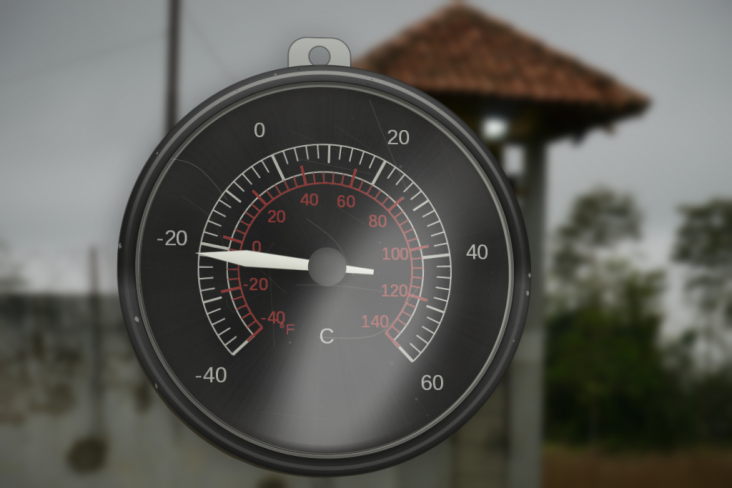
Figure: -22°C
